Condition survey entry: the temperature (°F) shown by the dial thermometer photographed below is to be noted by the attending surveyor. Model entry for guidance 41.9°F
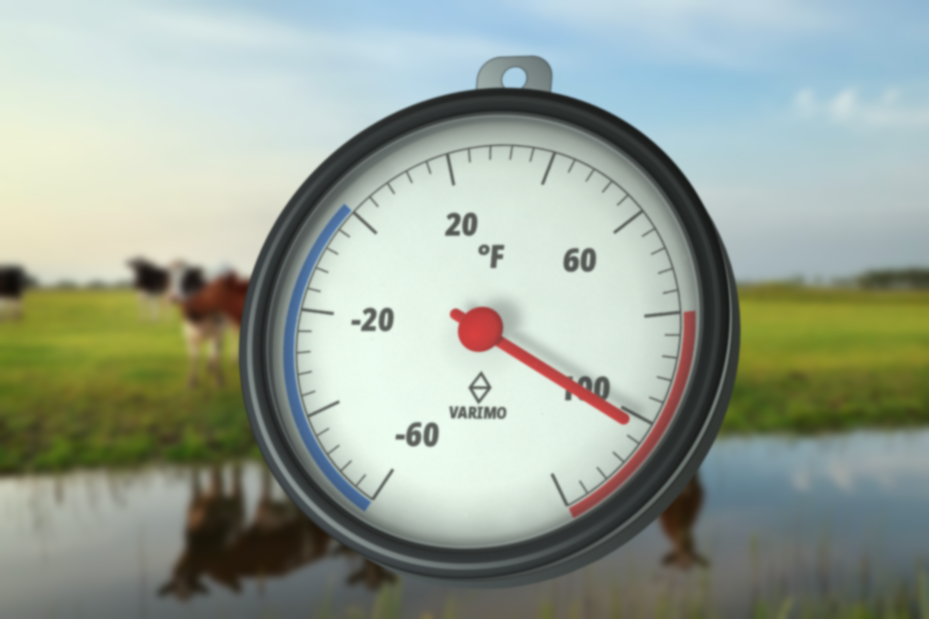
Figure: 102°F
